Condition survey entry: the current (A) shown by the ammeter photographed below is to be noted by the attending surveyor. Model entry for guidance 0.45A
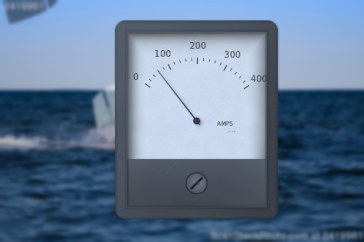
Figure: 60A
